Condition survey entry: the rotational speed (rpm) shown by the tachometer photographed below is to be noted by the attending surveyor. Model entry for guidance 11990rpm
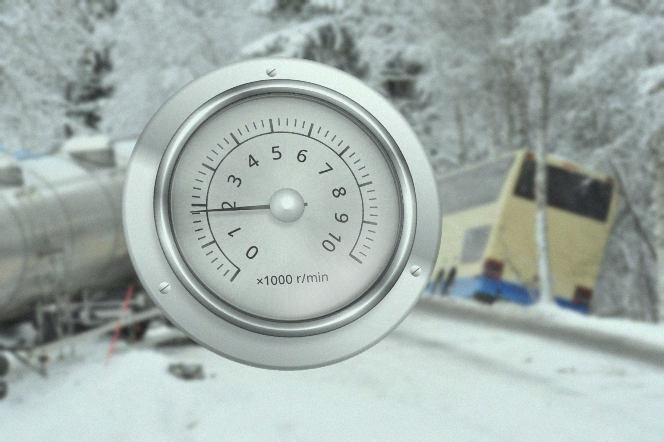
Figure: 1800rpm
